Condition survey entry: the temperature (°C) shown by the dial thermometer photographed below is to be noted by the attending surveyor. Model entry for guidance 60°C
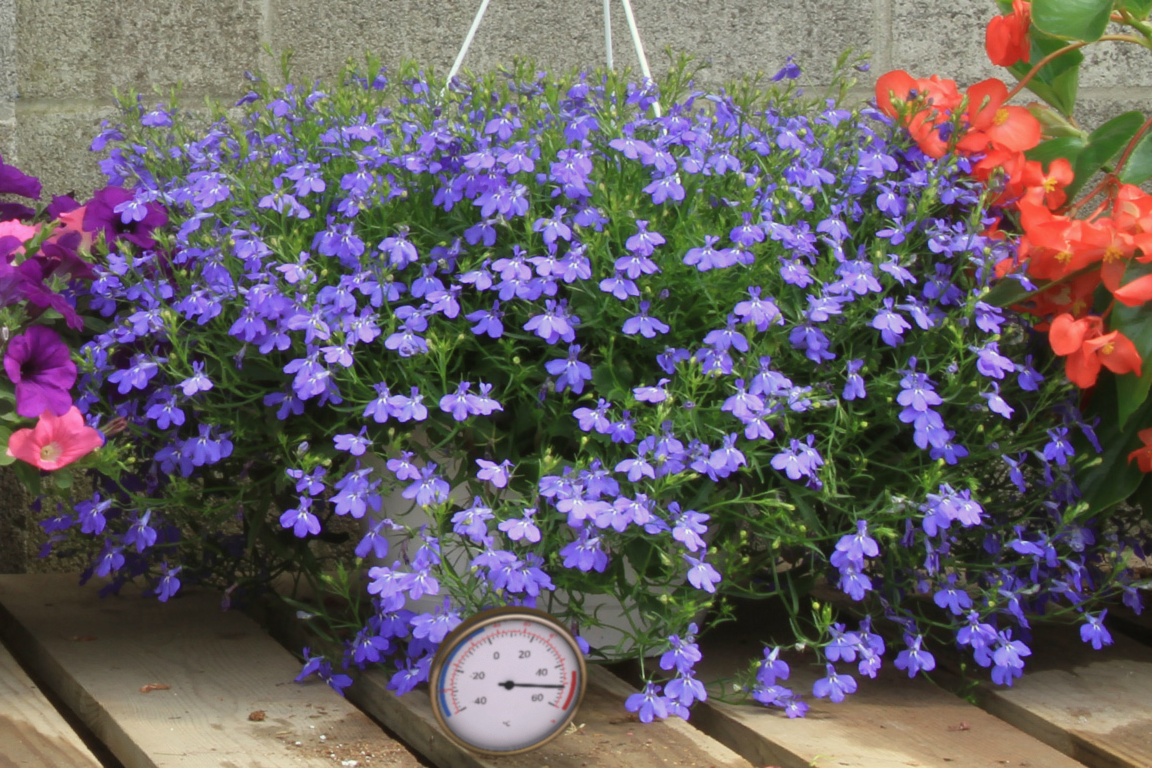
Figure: 50°C
